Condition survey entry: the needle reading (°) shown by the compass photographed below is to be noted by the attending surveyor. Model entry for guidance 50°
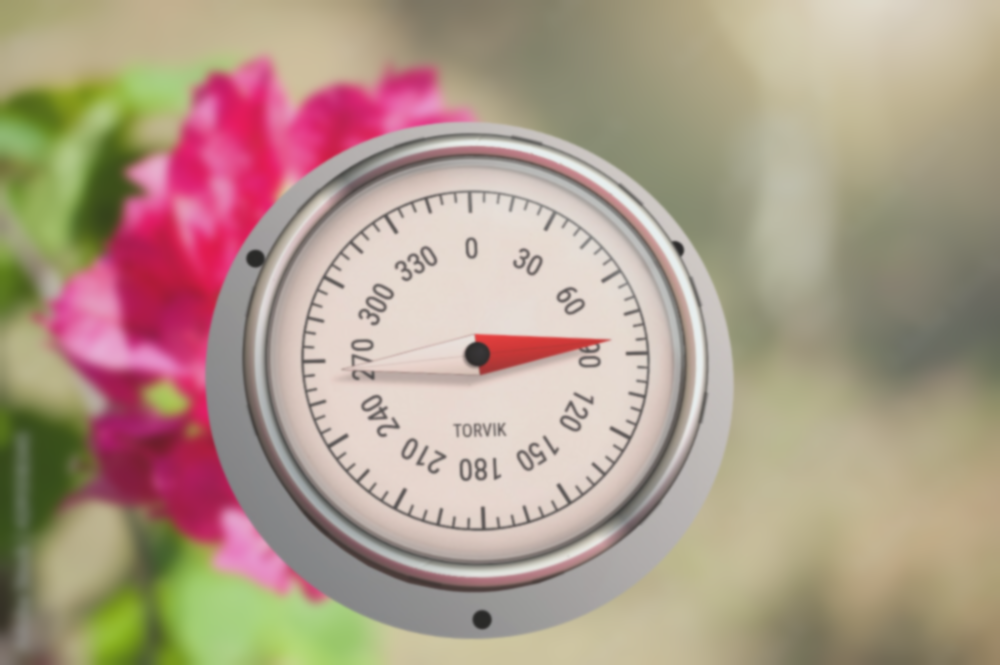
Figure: 85°
